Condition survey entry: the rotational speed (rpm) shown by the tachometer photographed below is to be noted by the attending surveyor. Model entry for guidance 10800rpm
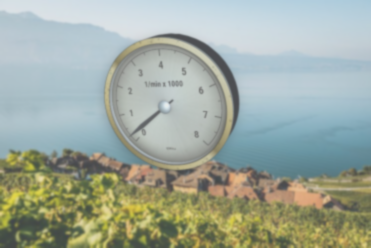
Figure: 250rpm
